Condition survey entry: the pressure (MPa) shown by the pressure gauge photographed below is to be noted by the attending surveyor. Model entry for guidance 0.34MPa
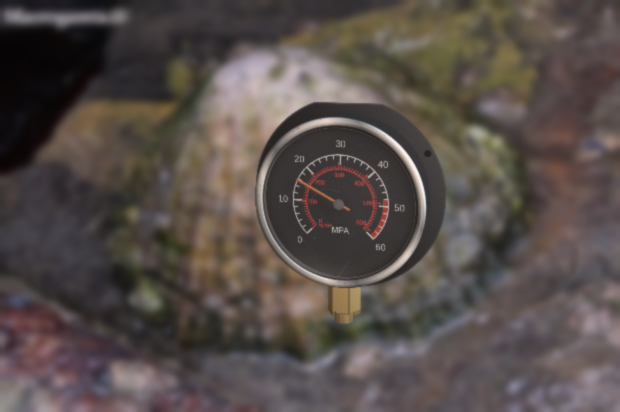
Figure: 16MPa
